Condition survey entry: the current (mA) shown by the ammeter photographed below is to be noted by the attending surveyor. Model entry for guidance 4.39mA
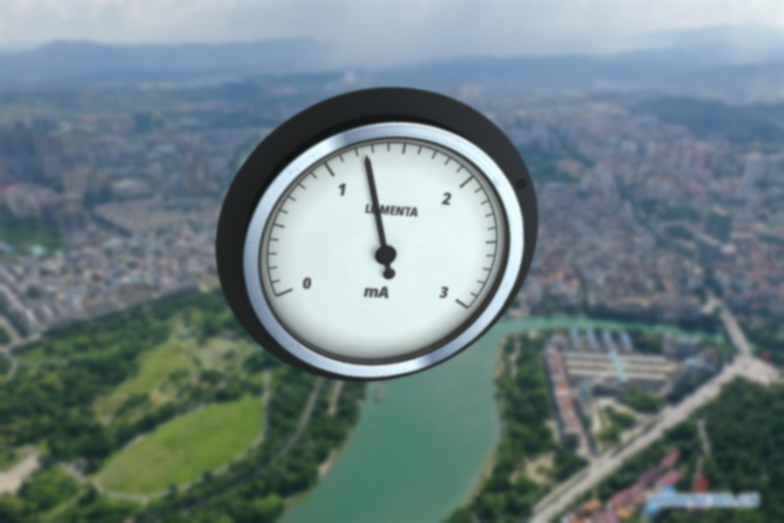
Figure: 1.25mA
